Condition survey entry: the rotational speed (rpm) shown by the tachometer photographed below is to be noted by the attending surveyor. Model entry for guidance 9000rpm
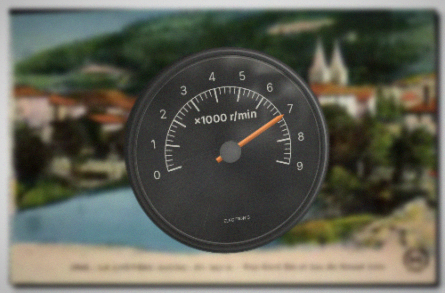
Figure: 7000rpm
